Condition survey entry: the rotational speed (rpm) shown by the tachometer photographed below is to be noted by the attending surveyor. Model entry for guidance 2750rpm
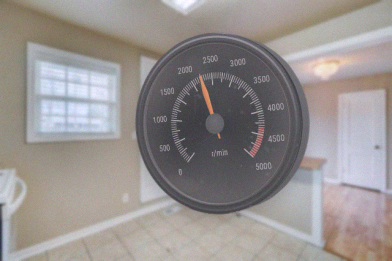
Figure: 2250rpm
